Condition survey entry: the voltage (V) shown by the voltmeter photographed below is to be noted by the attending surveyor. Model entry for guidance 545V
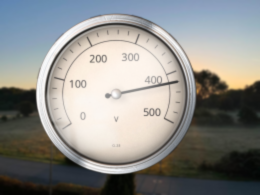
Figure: 420V
